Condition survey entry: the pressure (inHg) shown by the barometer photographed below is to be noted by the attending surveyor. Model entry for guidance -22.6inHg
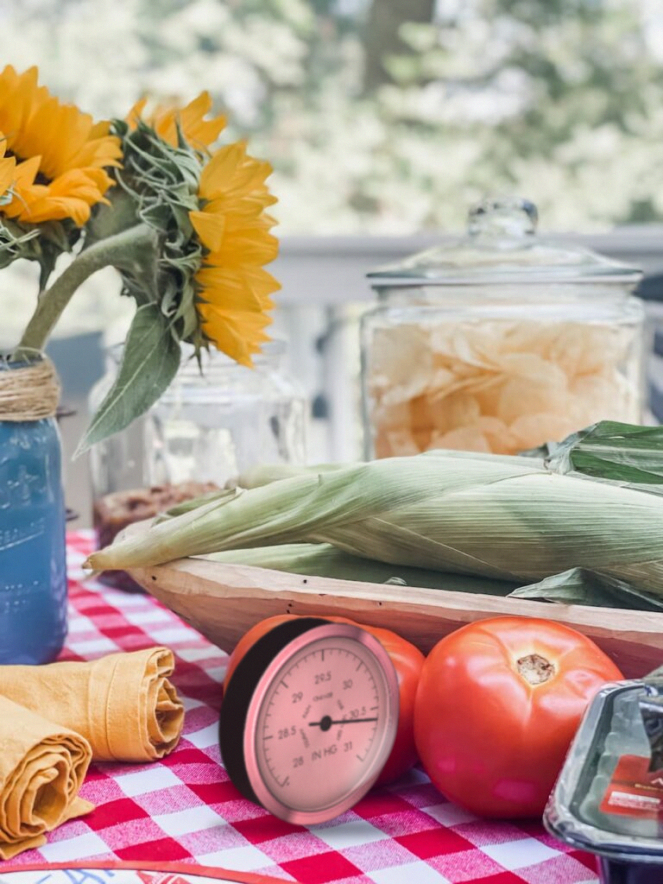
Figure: 30.6inHg
